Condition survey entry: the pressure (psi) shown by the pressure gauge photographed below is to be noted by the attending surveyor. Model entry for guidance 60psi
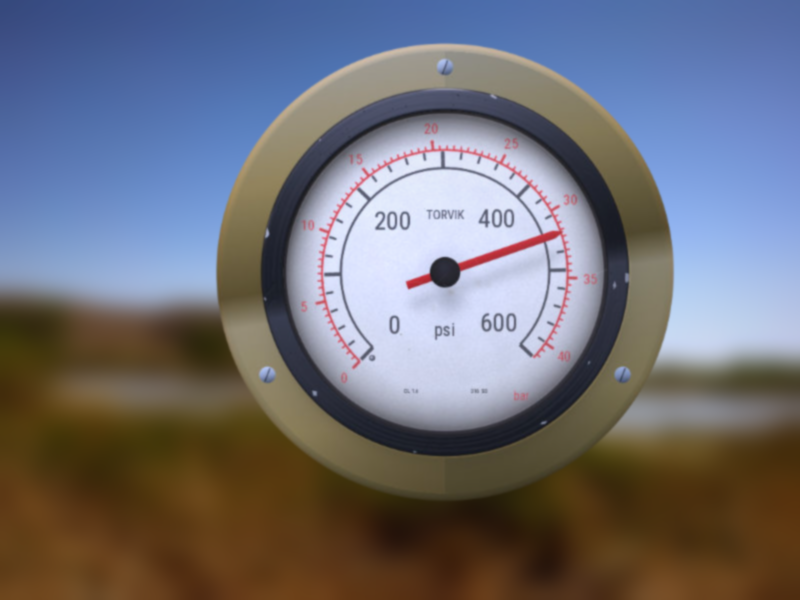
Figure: 460psi
